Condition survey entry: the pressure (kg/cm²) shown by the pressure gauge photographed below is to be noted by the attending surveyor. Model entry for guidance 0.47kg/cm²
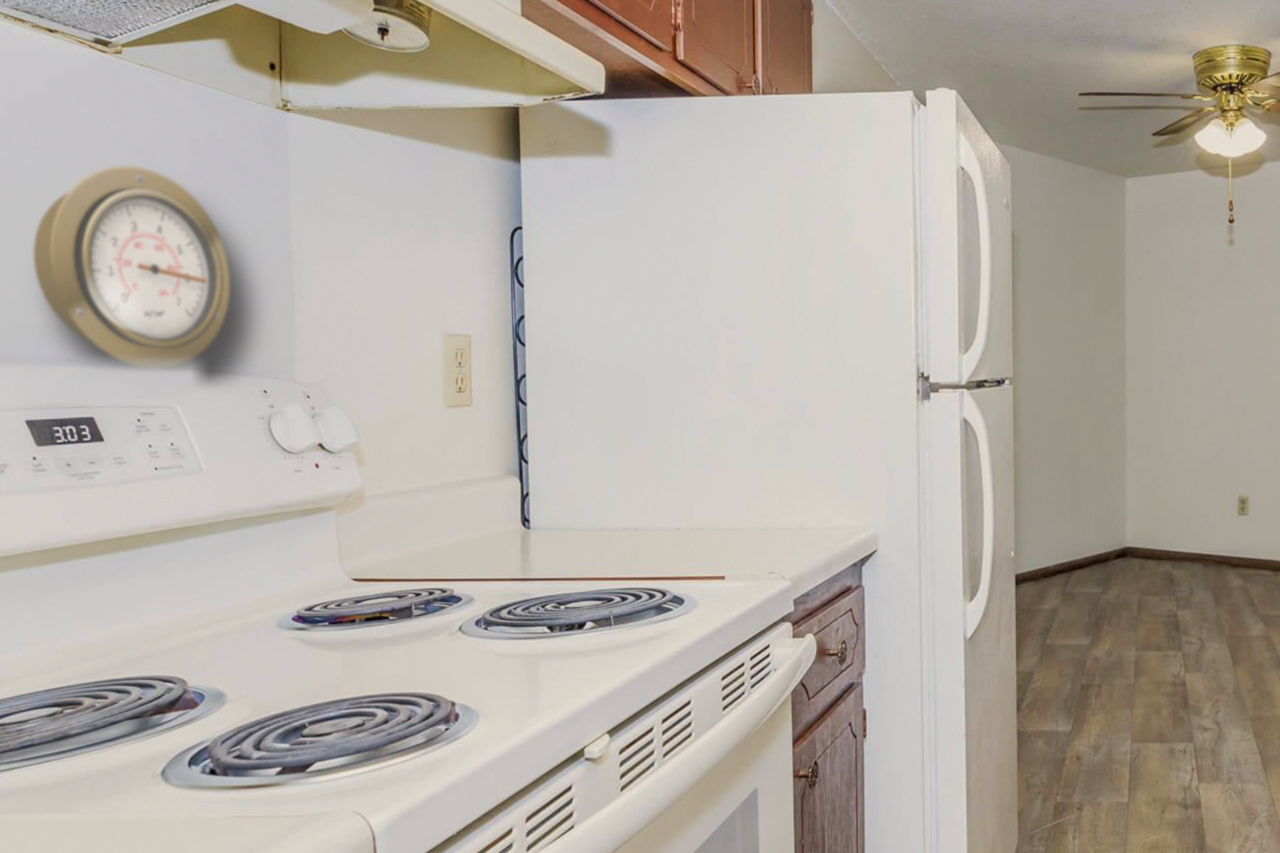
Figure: 6kg/cm²
